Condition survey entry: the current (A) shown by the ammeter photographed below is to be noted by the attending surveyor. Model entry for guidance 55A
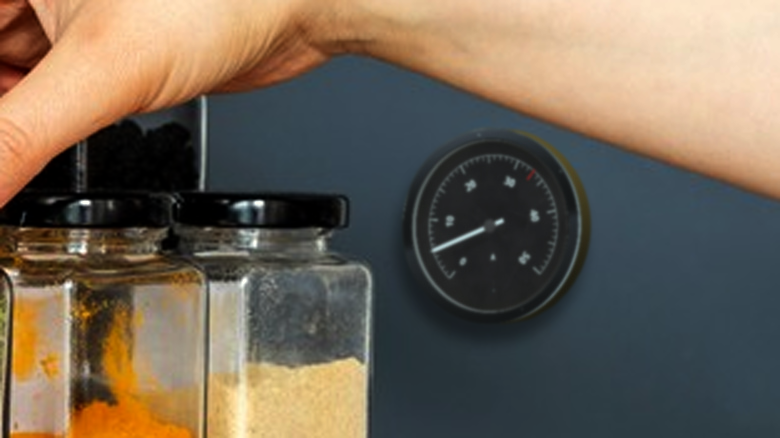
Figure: 5A
